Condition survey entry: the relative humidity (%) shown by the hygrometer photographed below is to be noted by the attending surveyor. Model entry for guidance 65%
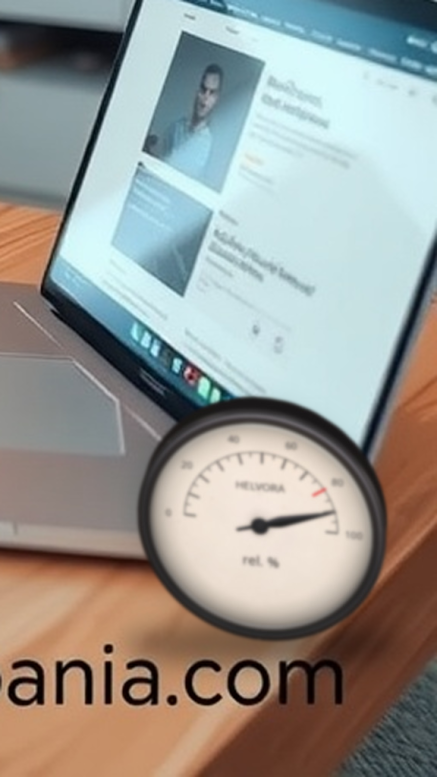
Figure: 90%
